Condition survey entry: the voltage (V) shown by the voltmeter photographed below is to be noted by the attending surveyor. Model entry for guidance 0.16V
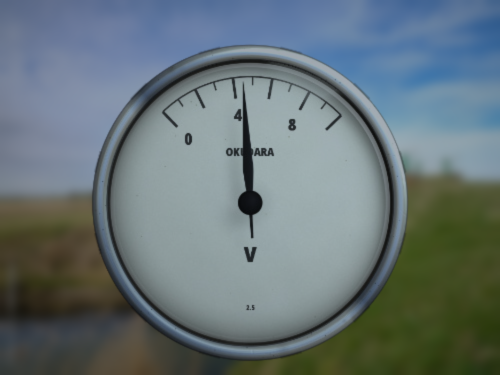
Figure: 4.5V
